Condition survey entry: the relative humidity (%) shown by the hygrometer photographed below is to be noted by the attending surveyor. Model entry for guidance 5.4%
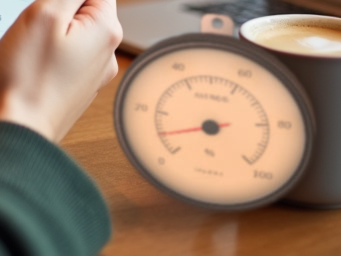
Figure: 10%
